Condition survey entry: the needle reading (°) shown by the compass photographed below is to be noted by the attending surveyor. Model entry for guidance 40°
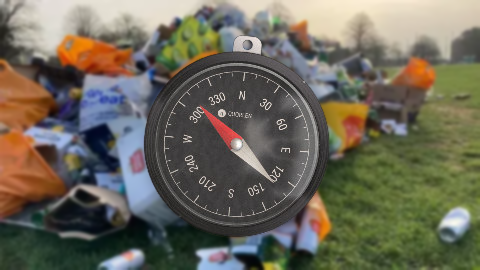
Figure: 310°
